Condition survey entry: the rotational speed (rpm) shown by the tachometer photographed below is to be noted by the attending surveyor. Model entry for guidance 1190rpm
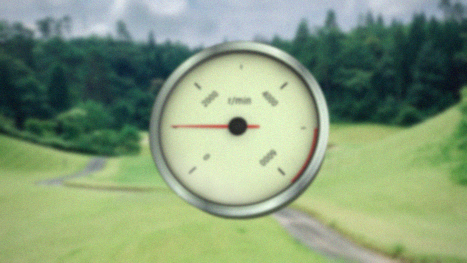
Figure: 1000rpm
